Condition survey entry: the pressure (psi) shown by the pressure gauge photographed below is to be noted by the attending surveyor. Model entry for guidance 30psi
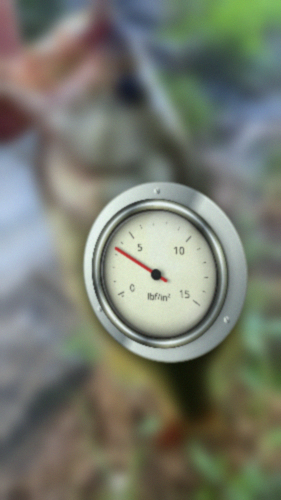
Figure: 3.5psi
